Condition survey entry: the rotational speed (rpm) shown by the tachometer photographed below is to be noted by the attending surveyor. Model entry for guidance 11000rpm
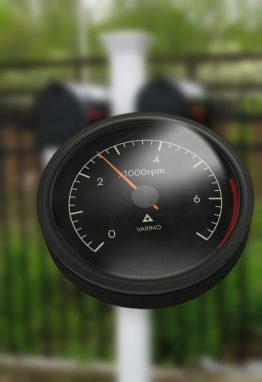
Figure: 2600rpm
